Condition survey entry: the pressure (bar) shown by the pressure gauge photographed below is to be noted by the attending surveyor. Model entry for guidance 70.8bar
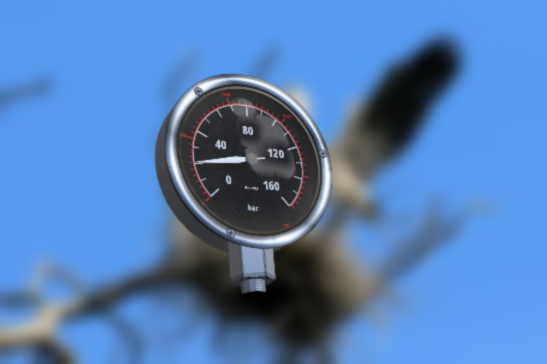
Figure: 20bar
